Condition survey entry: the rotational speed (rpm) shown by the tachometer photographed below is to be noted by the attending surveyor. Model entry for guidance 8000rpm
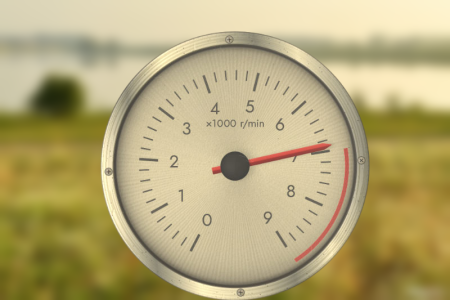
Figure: 6900rpm
